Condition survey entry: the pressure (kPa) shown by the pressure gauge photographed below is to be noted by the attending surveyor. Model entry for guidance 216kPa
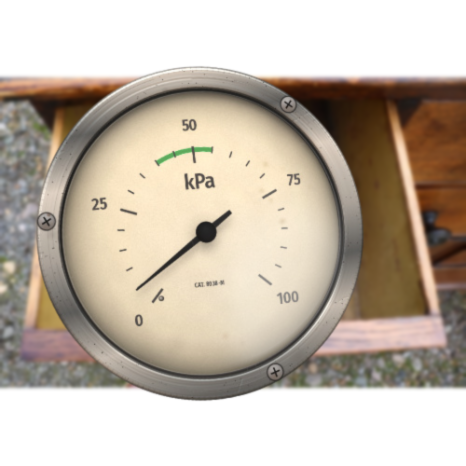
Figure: 5kPa
